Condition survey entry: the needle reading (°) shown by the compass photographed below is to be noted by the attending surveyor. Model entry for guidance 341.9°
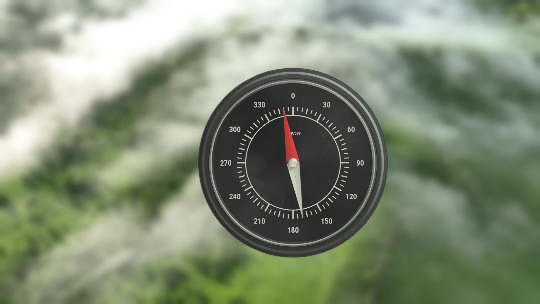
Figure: 350°
